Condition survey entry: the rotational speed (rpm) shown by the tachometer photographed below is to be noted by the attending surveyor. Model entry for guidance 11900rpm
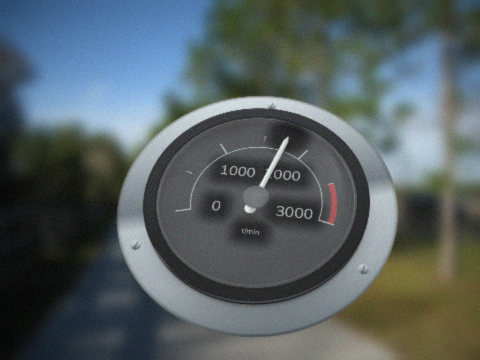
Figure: 1750rpm
